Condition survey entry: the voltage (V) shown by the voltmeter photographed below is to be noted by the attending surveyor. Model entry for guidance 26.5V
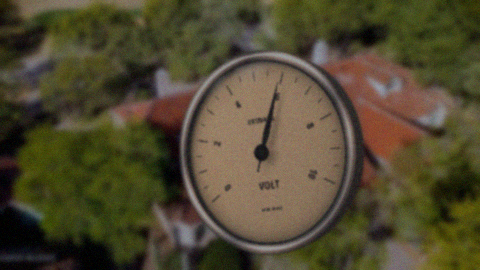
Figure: 6V
